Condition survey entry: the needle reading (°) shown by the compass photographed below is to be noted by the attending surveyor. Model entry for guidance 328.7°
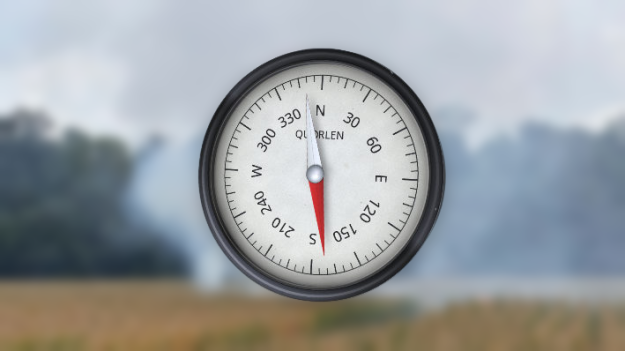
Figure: 170°
